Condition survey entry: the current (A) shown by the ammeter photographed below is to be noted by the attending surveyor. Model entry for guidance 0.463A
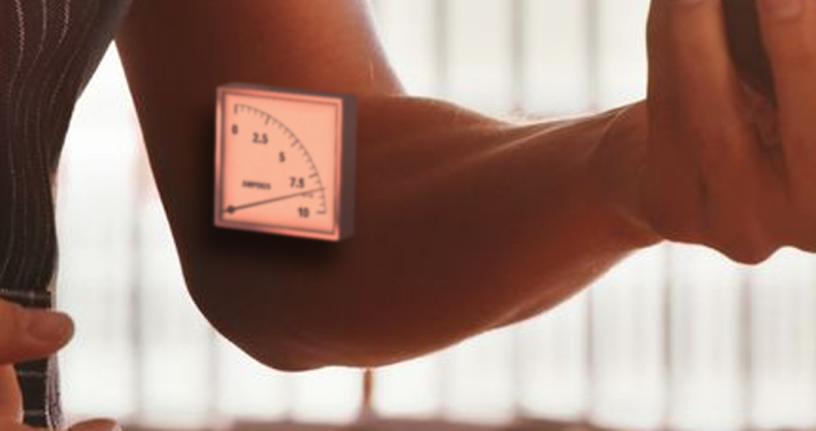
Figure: 8.5A
